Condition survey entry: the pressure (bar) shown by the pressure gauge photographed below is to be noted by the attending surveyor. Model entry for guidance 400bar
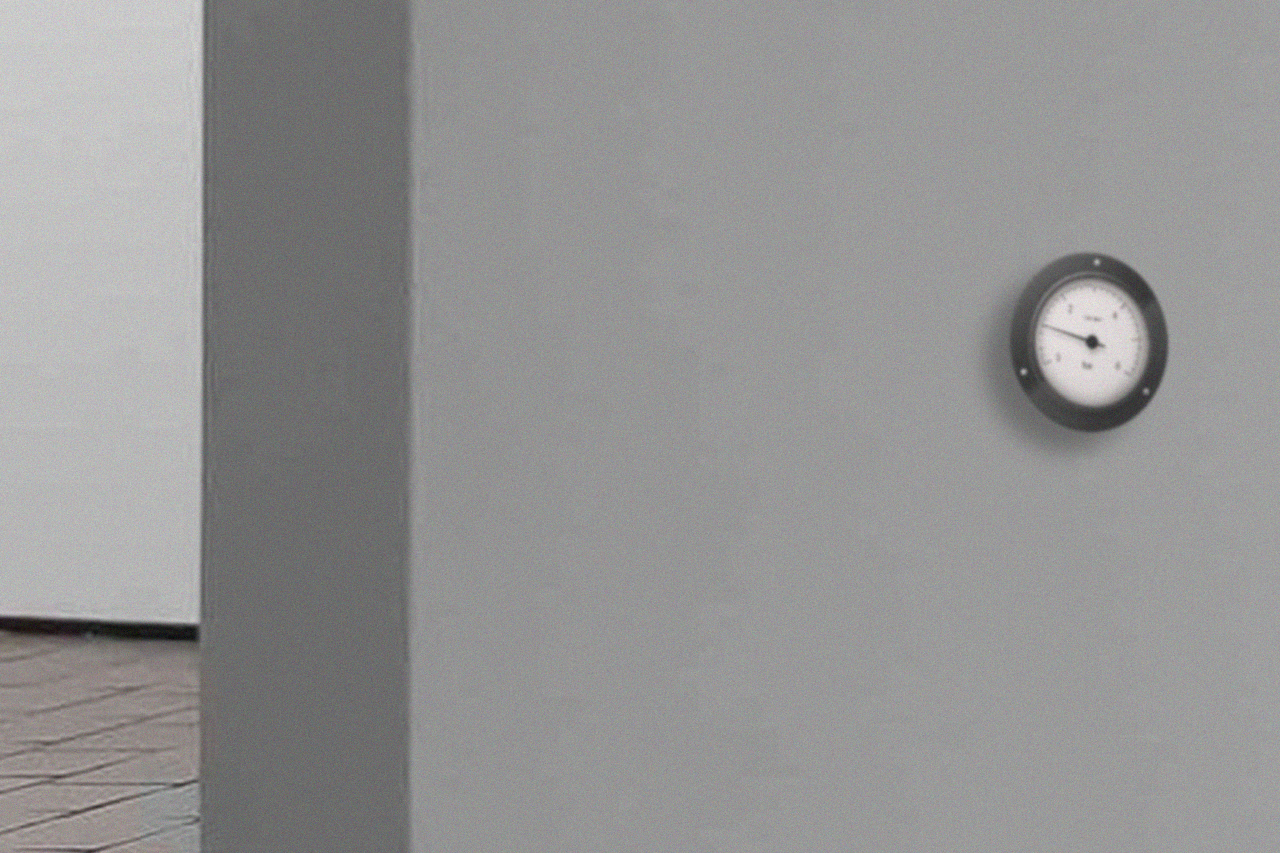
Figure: 1bar
